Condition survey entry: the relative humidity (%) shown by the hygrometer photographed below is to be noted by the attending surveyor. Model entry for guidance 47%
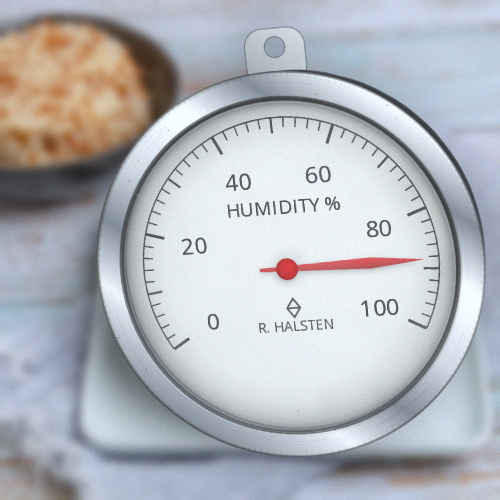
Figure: 88%
